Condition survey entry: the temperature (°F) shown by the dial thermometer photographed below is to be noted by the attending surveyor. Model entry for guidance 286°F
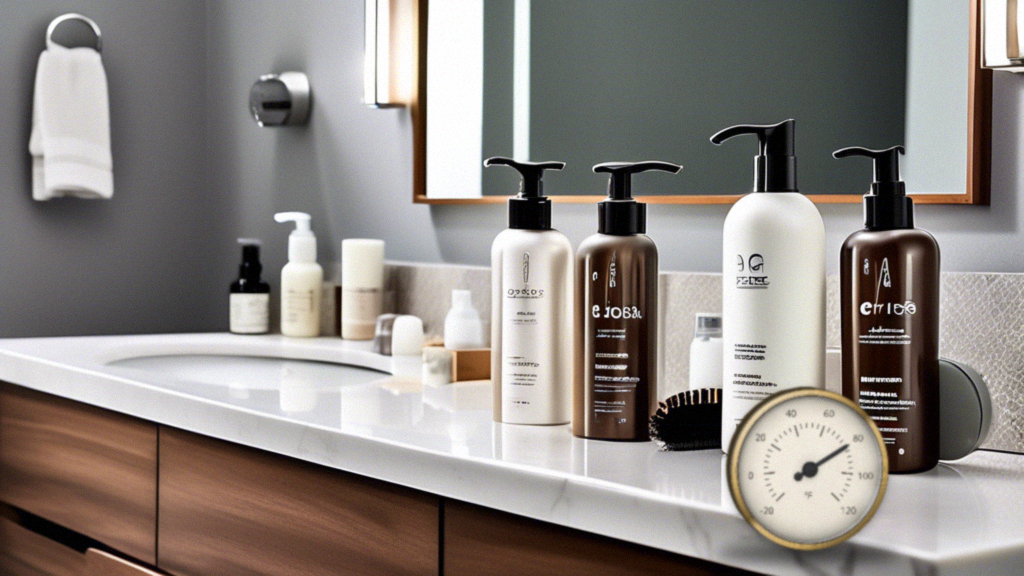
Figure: 80°F
